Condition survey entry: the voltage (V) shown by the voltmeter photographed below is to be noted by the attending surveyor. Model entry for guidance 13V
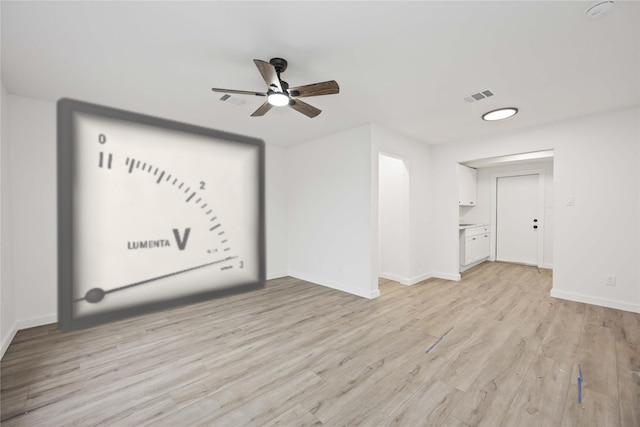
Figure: 2.9V
